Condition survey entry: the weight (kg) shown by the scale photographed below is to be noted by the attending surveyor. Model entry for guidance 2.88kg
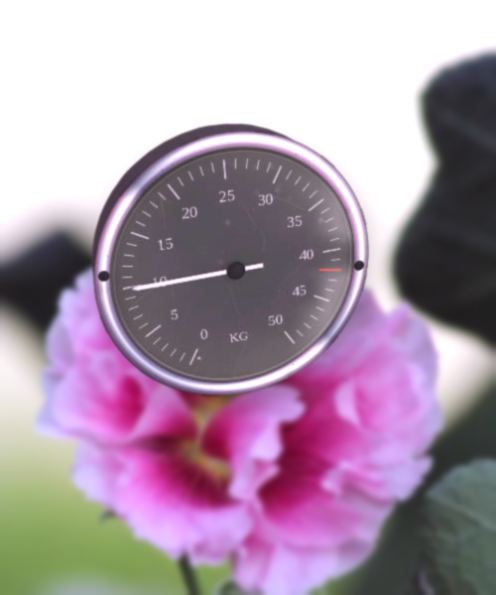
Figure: 10kg
